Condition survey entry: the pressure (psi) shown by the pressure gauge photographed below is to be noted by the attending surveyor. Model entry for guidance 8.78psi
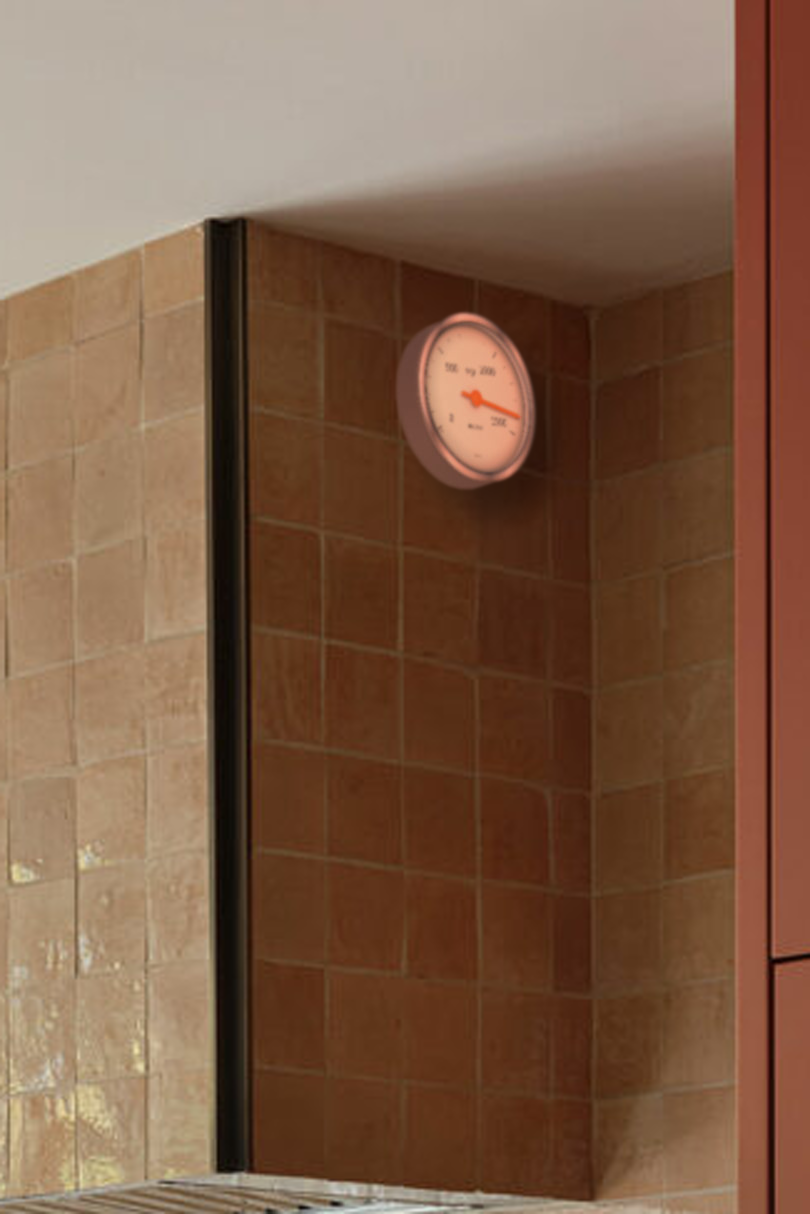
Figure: 1400psi
